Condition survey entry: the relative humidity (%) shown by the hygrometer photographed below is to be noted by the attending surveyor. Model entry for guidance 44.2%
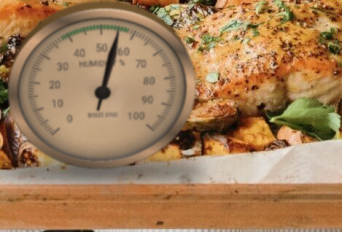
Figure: 55%
